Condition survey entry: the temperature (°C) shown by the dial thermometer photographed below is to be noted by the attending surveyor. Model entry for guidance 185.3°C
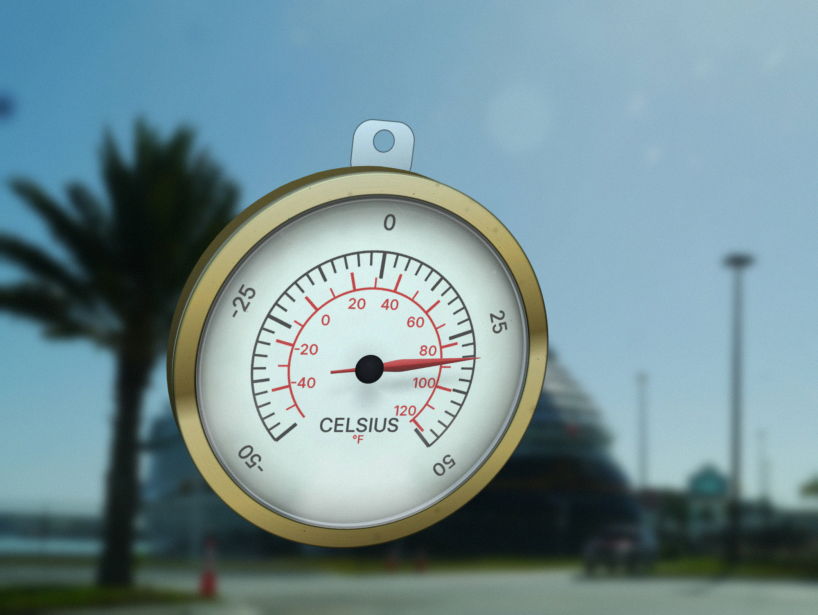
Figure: 30°C
